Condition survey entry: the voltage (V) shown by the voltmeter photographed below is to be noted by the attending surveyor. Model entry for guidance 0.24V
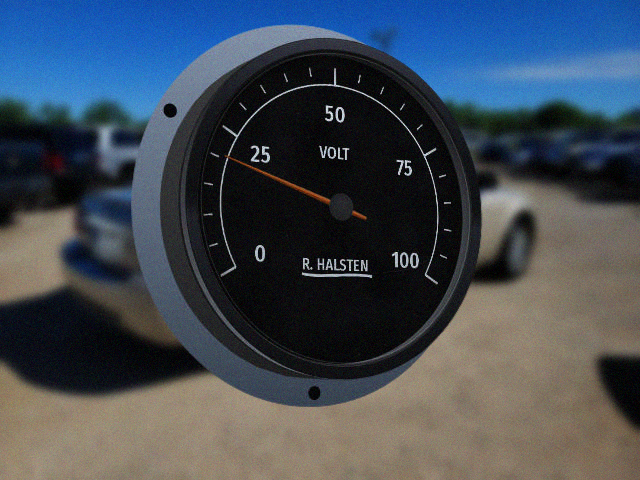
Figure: 20V
